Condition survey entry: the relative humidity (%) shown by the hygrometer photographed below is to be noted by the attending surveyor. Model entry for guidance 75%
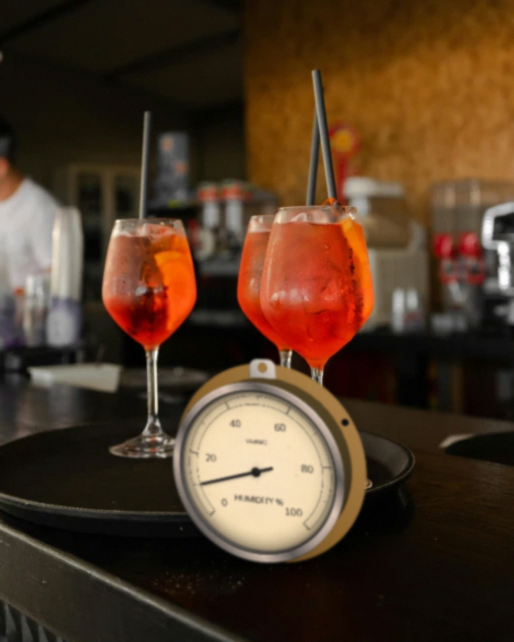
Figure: 10%
